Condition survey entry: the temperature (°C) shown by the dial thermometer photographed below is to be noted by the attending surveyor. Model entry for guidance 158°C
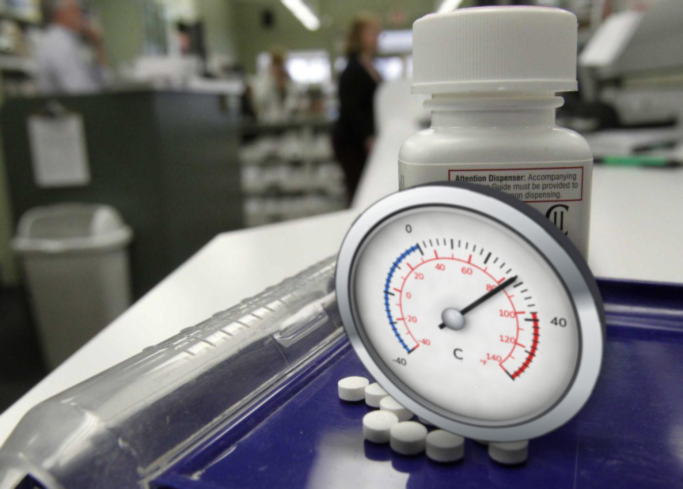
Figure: 28°C
